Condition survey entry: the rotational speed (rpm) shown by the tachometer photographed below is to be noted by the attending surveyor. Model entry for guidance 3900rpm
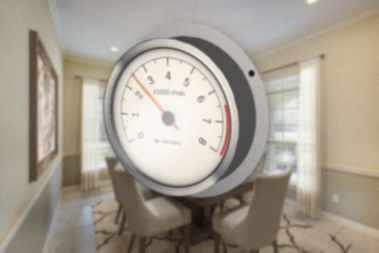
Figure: 2500rpm
